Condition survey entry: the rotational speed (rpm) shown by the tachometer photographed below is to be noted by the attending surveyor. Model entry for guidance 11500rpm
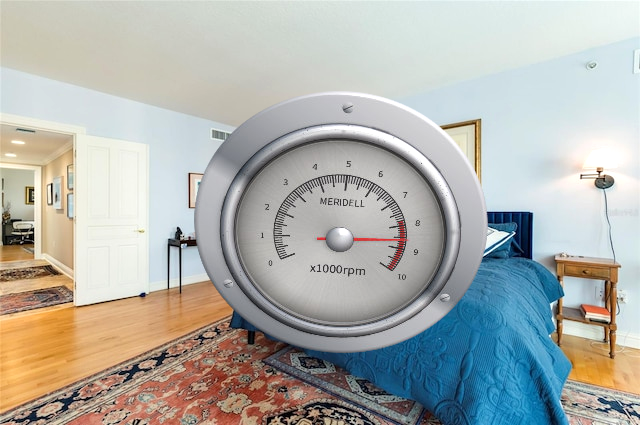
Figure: 8500rpm
